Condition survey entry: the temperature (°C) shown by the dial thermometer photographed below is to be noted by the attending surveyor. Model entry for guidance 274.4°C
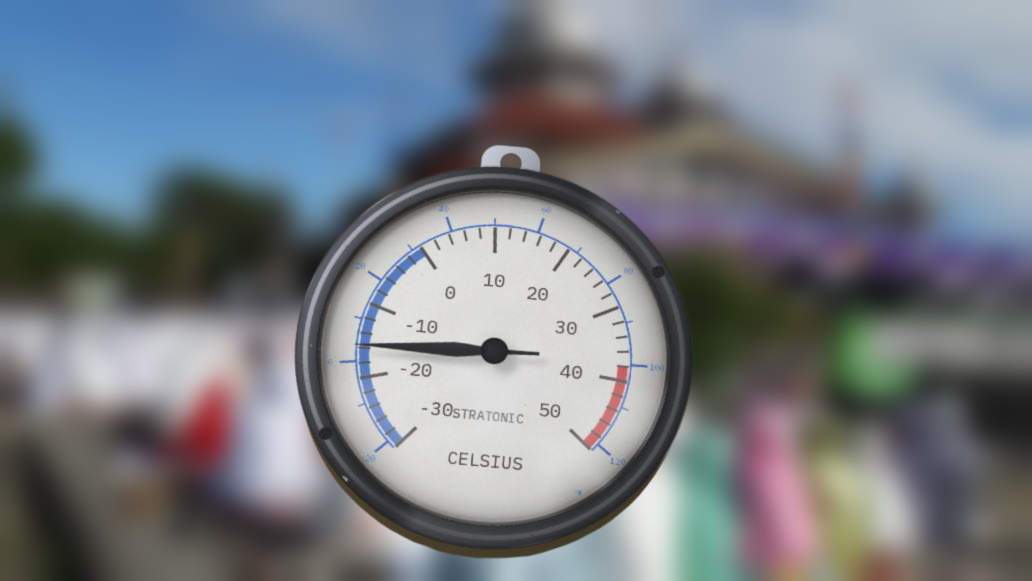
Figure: -16°C
